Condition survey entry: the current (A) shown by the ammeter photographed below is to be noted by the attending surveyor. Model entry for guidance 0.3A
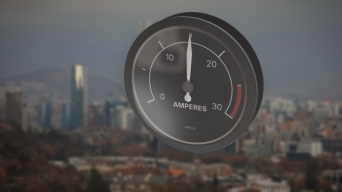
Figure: 15A
